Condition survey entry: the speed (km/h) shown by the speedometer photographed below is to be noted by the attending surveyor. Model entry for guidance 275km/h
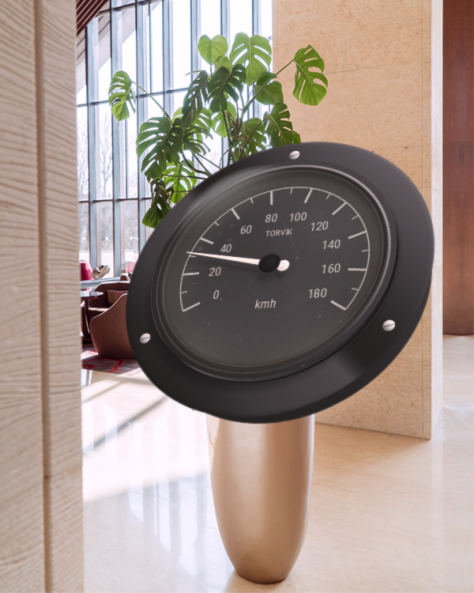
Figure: 30km/h
